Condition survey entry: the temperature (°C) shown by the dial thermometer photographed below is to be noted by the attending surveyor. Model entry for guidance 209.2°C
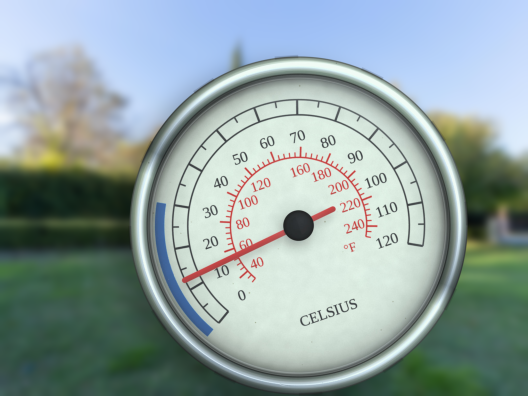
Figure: 12.5°C
